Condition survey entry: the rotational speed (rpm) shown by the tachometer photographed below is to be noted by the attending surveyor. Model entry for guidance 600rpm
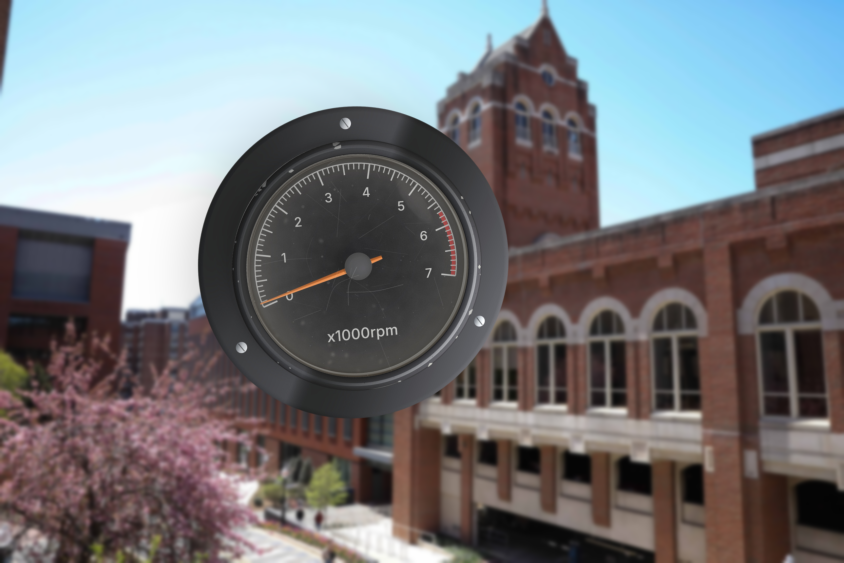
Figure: 100rpm
